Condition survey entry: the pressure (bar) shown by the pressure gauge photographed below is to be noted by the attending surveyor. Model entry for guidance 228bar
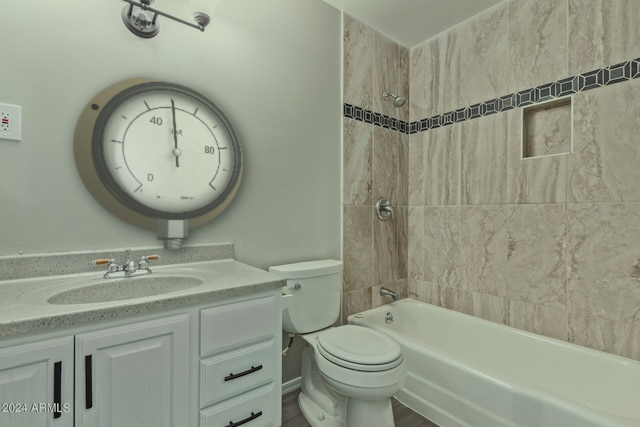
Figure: 50bar
